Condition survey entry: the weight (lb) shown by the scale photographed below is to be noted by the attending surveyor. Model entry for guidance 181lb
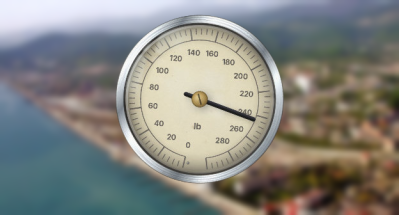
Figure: 244lb
